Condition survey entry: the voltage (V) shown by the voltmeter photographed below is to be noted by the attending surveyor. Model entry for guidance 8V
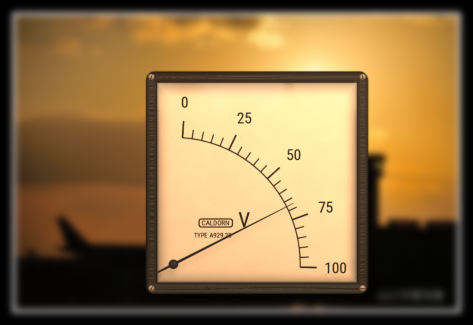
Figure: 67.5V
